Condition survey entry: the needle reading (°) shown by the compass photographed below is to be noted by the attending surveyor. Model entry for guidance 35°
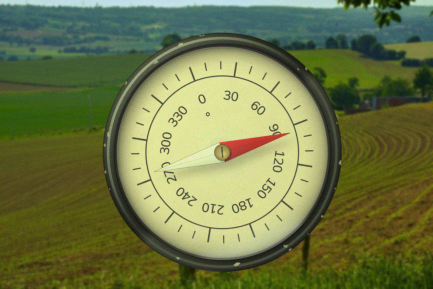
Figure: 95°
